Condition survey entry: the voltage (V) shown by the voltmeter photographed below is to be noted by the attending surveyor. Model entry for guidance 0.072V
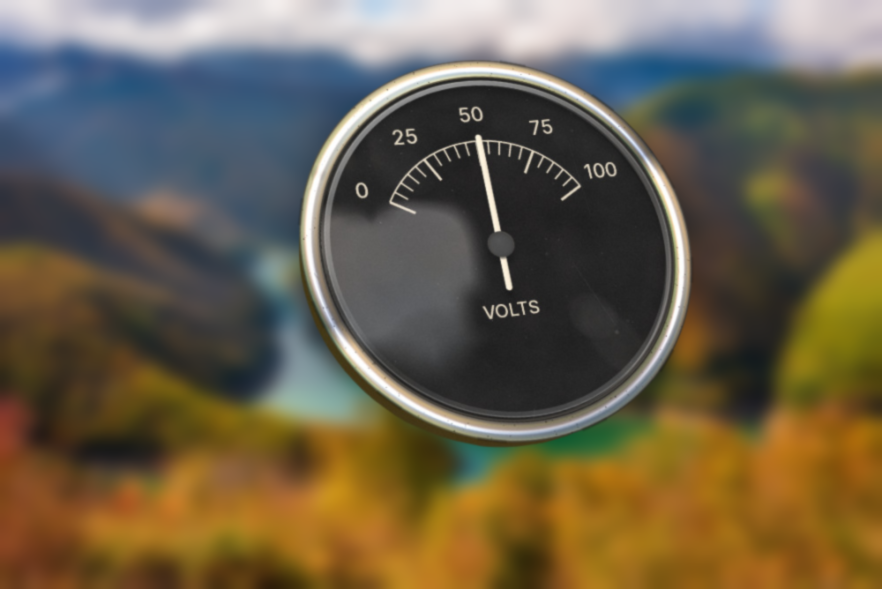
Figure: 50V
